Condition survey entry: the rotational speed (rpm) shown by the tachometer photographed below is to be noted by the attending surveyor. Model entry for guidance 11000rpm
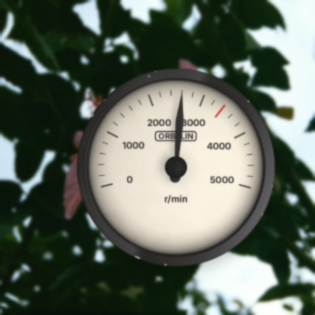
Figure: 2600rpm
